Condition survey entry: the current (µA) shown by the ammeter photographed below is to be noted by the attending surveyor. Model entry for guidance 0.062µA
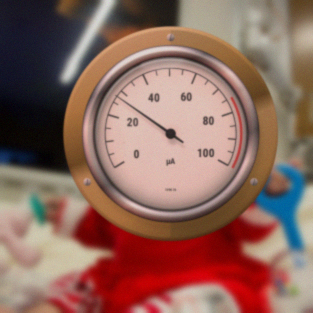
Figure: 27.5µA
